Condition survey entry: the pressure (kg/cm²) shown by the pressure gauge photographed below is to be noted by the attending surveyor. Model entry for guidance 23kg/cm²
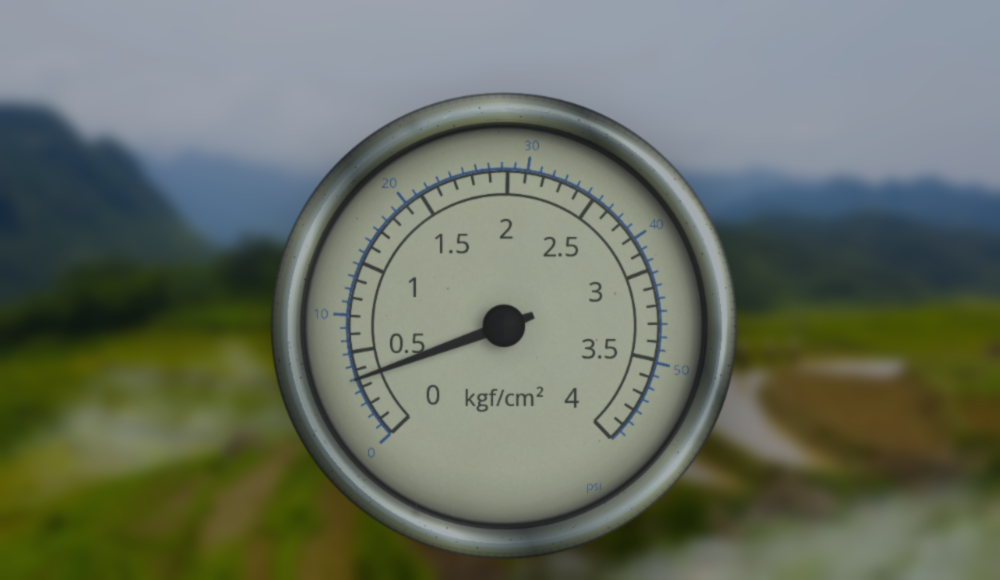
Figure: 0.35kg/cm²
